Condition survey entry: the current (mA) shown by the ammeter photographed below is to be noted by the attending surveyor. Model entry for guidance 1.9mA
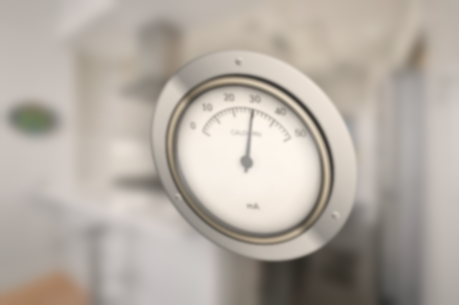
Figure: 30mA
